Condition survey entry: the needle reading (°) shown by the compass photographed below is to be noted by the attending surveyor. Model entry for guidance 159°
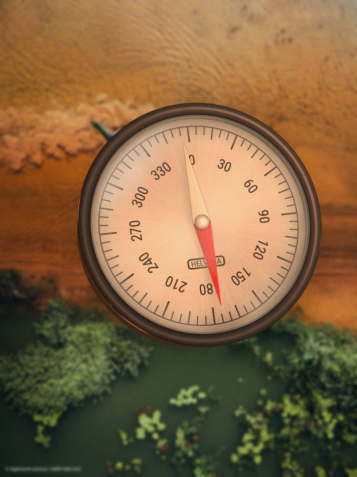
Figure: 175°
